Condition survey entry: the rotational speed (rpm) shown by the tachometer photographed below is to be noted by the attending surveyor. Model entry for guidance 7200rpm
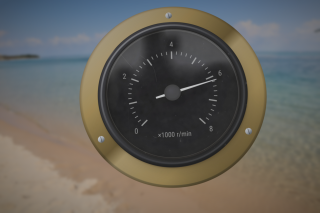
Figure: 6200rpm
